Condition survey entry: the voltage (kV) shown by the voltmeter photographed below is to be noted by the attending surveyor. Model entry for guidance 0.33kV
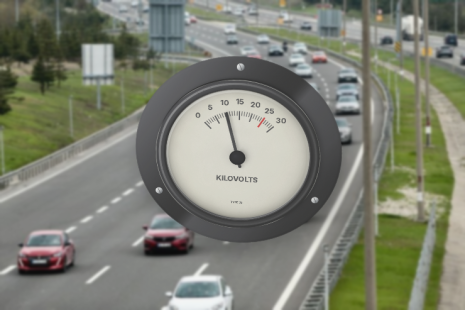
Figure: 10kV
